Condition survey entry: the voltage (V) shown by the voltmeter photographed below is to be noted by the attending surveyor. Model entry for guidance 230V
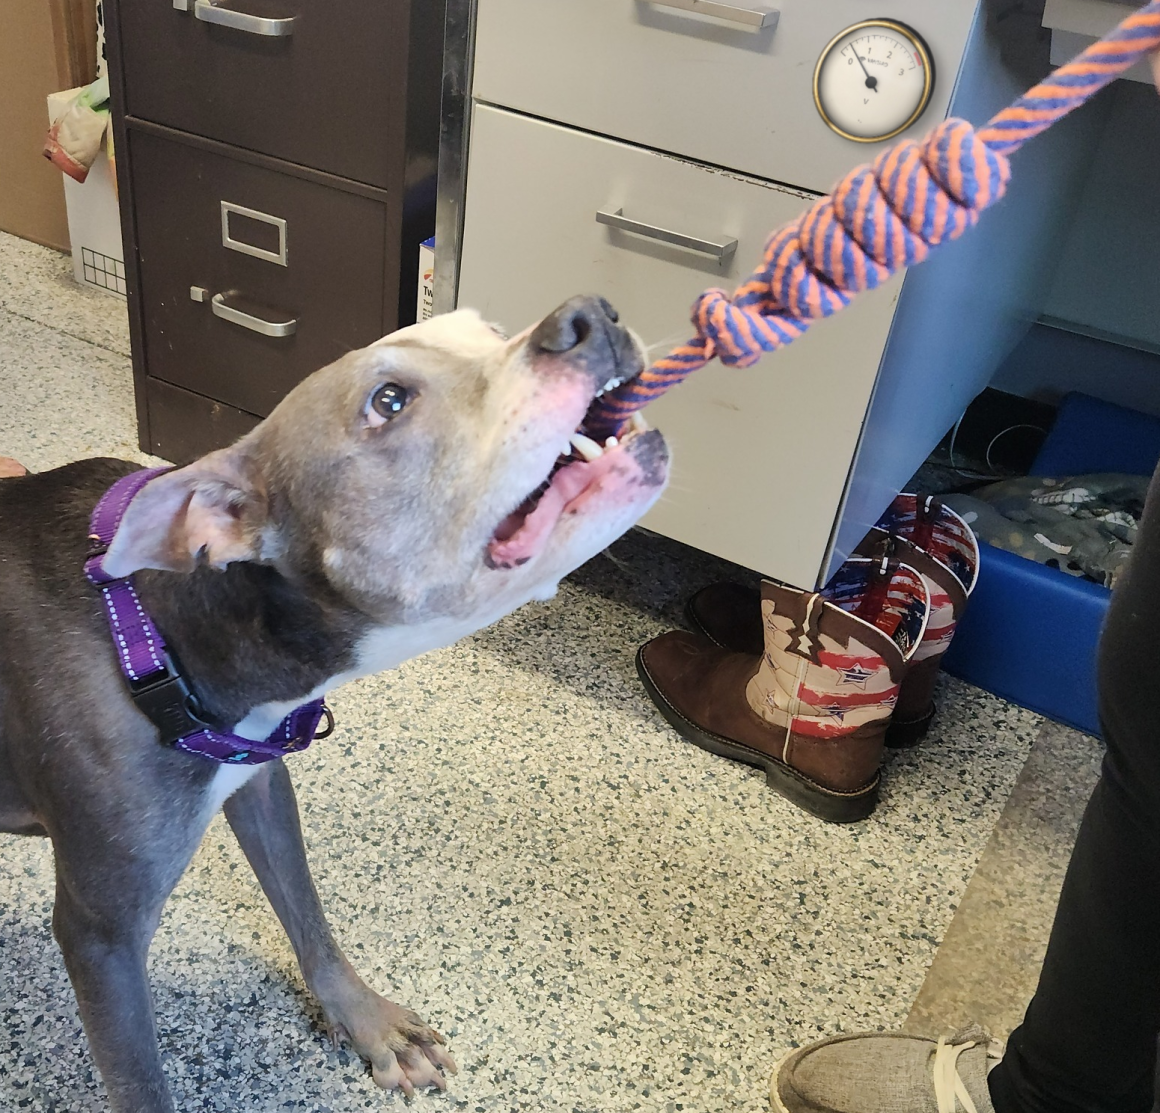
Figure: 0.4V
